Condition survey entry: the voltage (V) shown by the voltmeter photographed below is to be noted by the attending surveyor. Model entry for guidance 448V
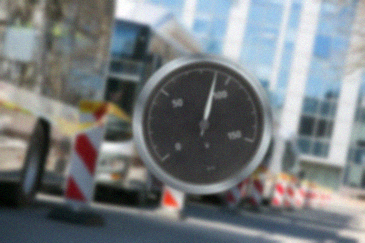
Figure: 90V
